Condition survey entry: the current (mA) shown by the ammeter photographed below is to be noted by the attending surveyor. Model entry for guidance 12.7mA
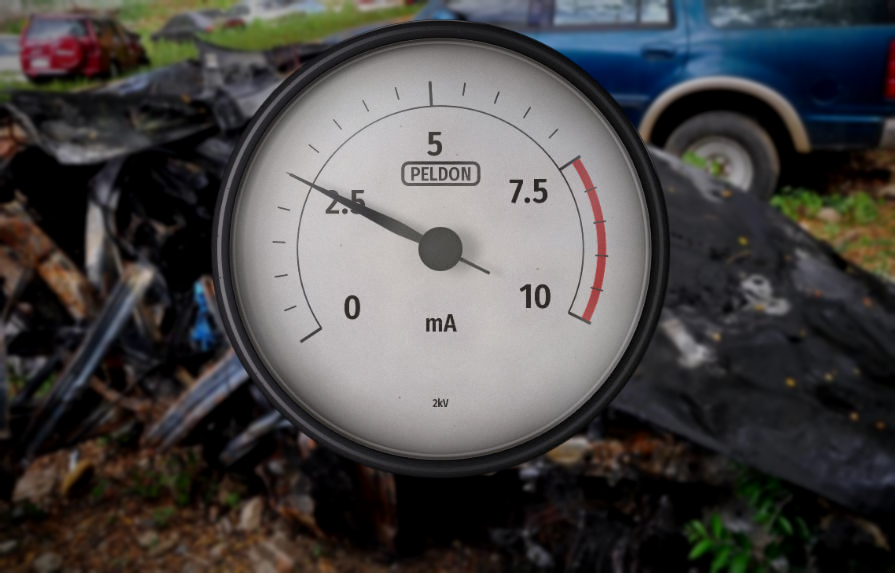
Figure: 2.5mA
